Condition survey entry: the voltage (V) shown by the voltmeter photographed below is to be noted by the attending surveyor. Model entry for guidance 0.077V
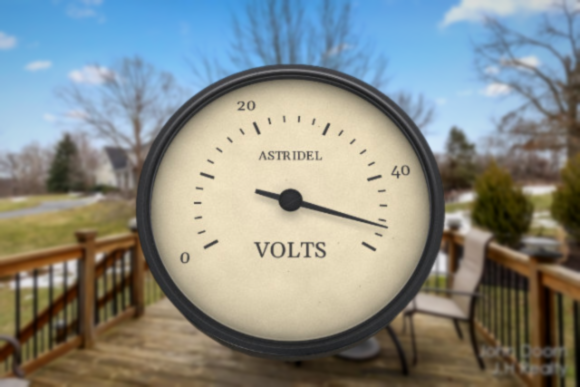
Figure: 47V
